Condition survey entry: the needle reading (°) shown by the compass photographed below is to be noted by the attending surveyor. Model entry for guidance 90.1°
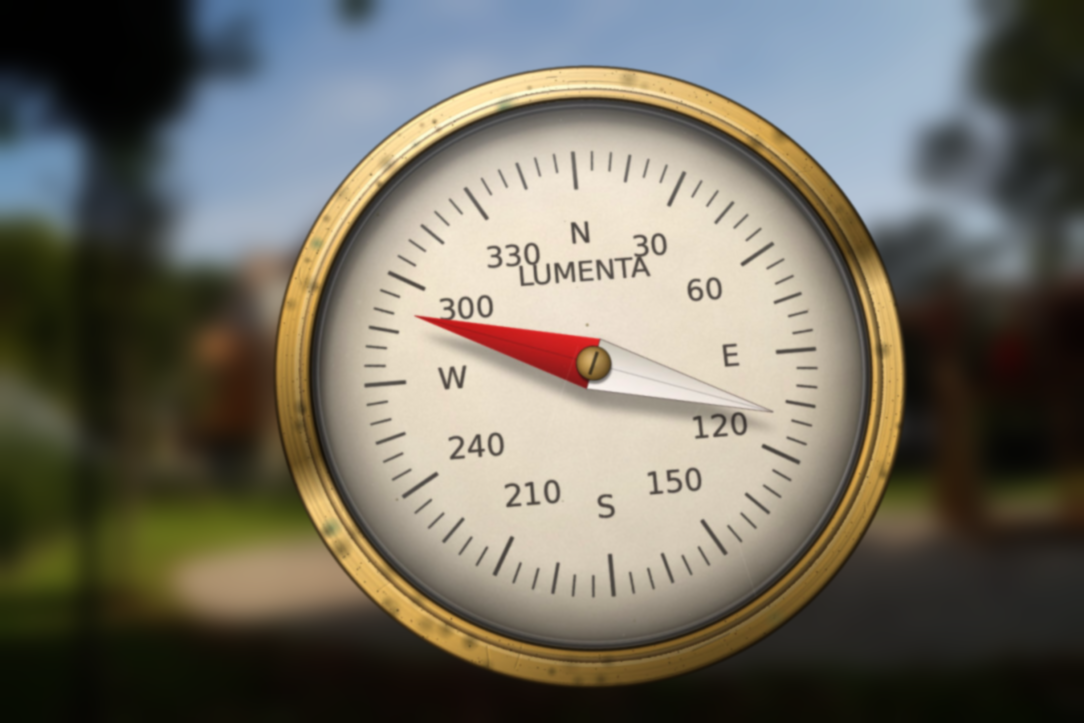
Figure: 290°
